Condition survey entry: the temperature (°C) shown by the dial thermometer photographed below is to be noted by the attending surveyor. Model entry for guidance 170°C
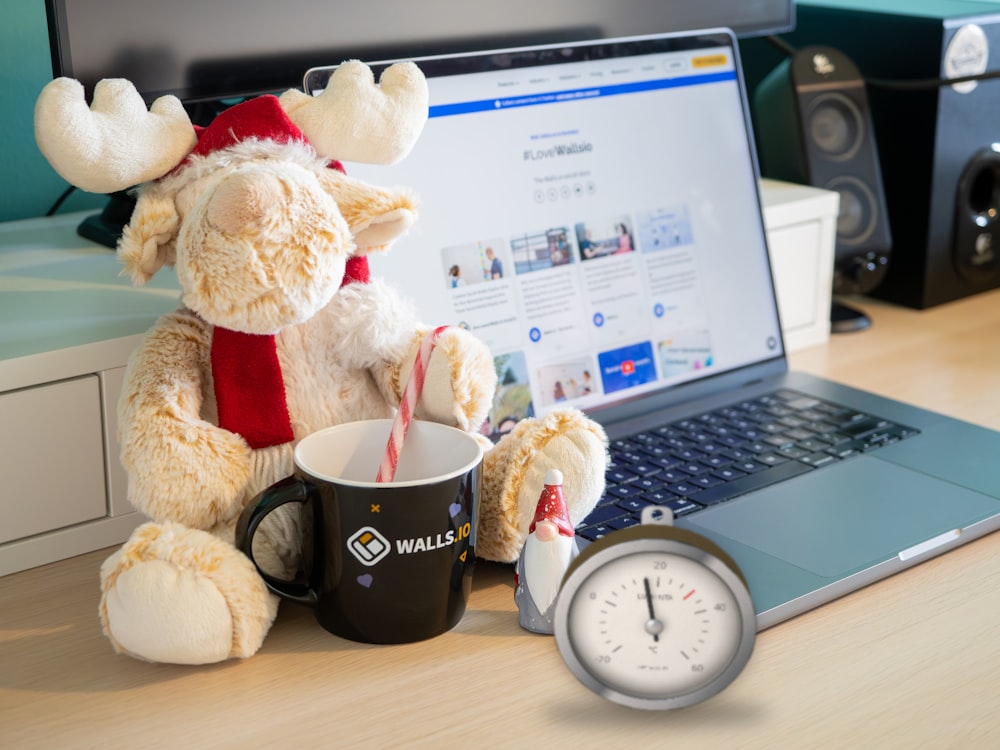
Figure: 16°C
